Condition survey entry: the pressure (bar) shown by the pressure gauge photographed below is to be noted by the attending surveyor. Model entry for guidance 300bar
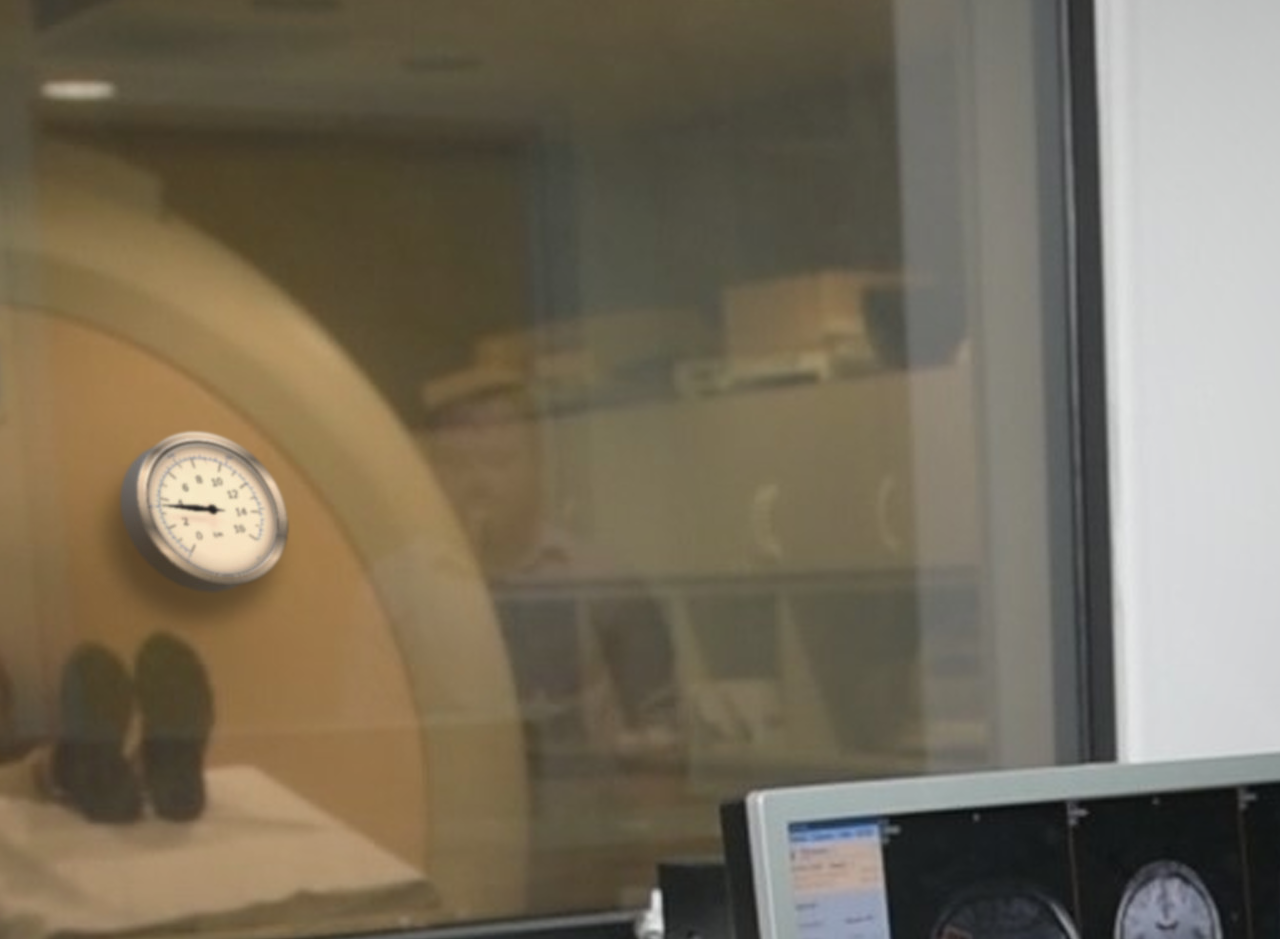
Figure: 3.5bar
